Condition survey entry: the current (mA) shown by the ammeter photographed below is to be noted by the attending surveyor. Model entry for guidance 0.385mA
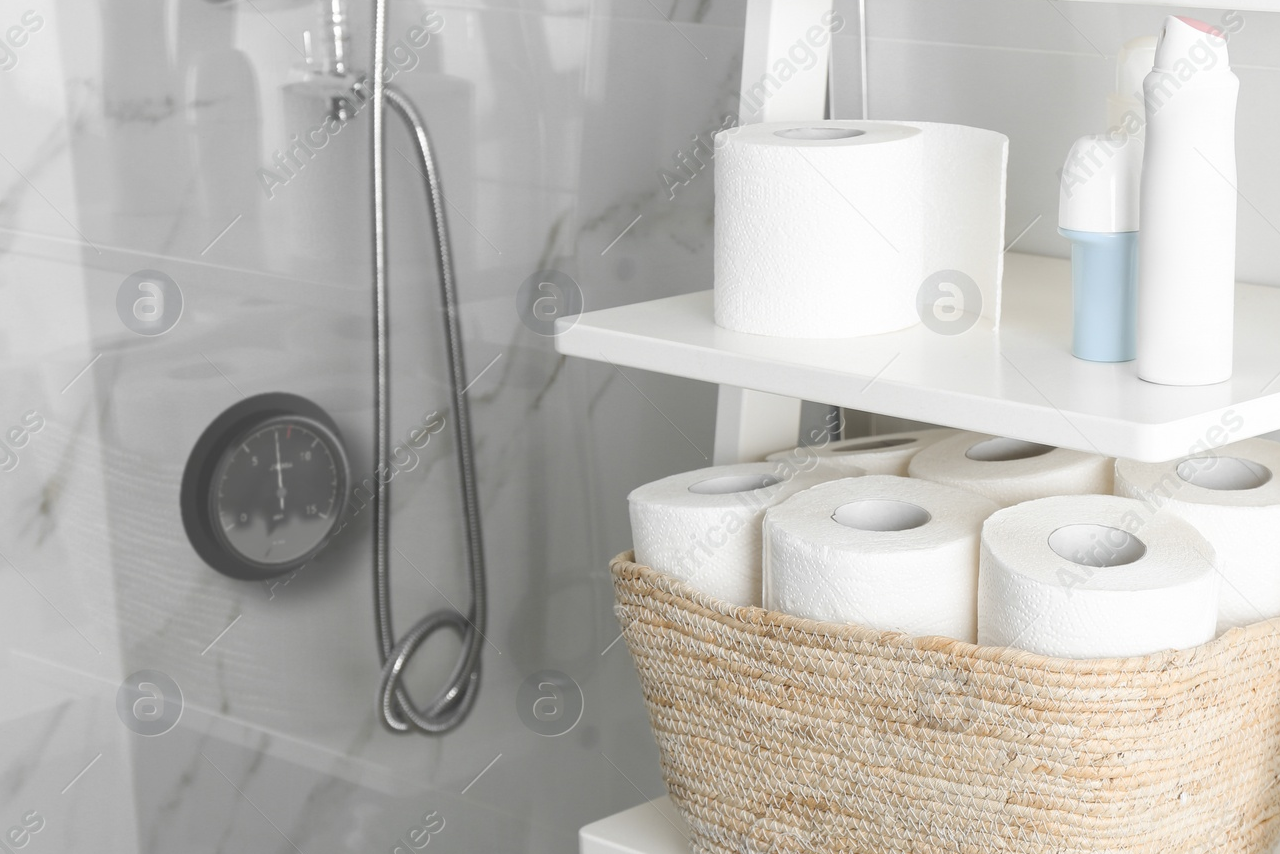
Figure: 7mA
